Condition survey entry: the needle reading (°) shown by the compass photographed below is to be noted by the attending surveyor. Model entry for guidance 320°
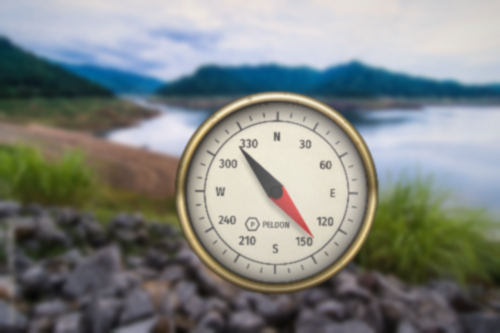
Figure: 140°
